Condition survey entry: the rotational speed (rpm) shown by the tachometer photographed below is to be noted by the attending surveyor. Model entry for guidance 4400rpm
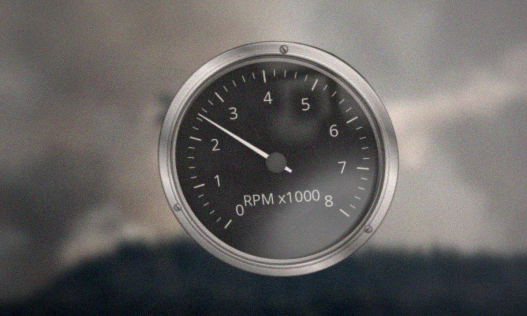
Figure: 2500rpm
